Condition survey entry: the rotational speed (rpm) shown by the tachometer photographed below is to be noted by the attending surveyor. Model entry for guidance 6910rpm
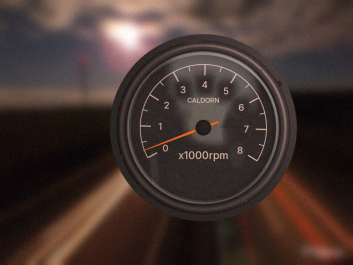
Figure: 250rpm
